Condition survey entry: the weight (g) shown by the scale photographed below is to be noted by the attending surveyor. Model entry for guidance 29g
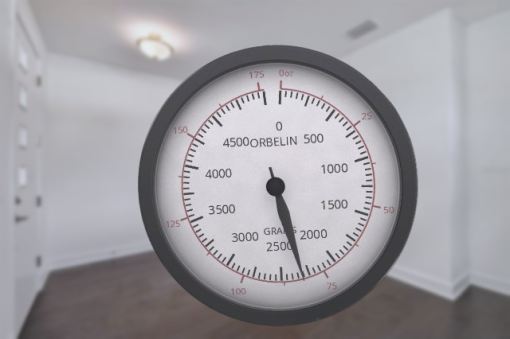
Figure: 2300g
